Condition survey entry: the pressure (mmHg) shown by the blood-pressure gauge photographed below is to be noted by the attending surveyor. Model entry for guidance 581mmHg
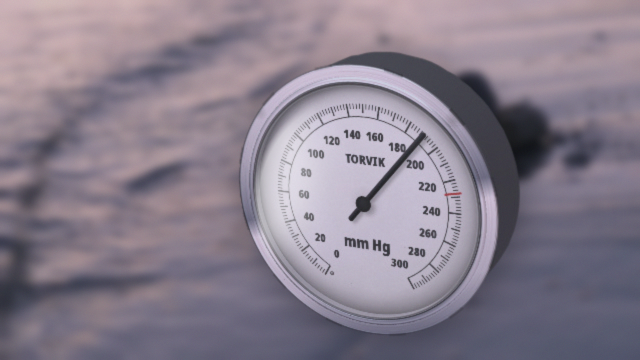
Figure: 190mmHg
